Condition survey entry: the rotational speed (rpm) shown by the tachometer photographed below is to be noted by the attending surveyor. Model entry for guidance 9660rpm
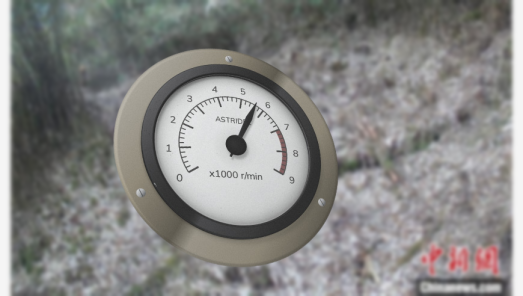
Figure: 5600rpm
